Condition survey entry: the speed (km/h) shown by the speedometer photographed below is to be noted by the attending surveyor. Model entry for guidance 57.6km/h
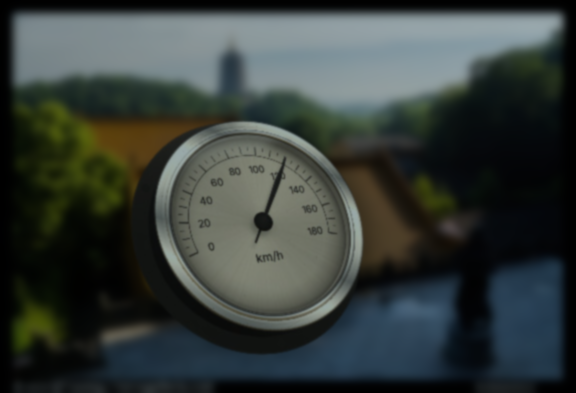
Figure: 120km/h
